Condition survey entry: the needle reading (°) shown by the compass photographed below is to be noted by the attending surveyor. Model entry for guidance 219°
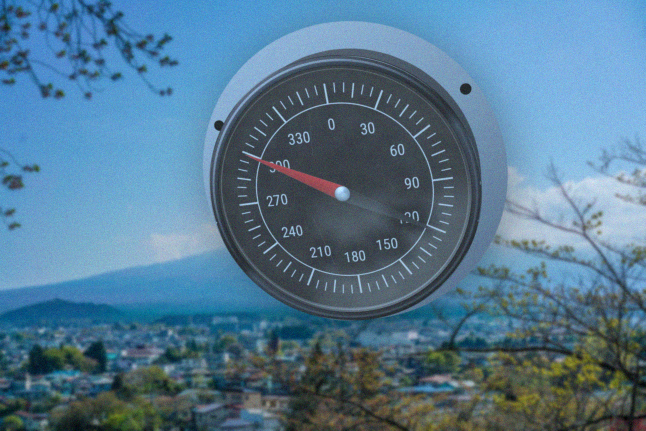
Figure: 300°
